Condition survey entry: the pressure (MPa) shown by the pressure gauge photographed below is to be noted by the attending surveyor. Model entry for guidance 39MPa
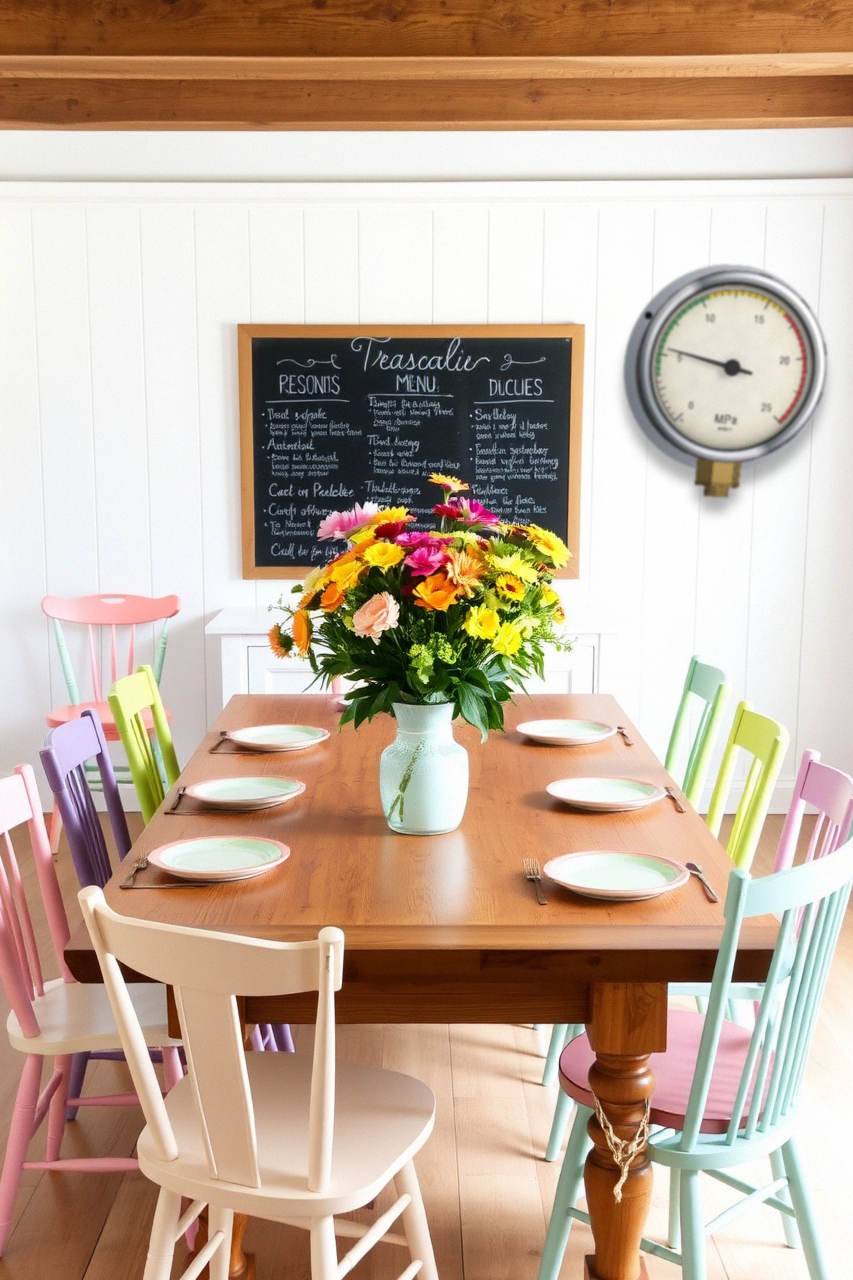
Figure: 5.5MPa
